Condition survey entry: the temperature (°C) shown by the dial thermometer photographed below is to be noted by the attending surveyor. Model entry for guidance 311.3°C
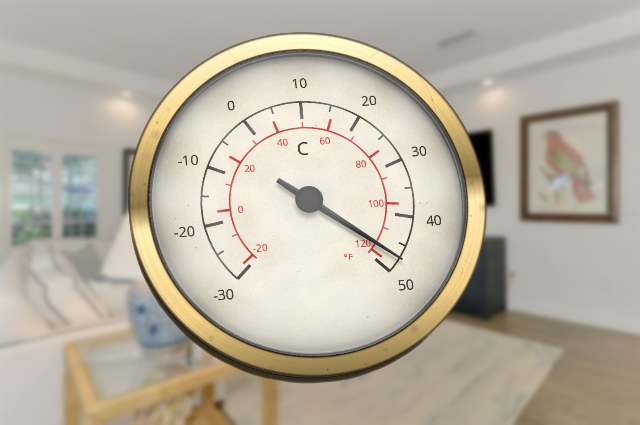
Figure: 47.5°C
